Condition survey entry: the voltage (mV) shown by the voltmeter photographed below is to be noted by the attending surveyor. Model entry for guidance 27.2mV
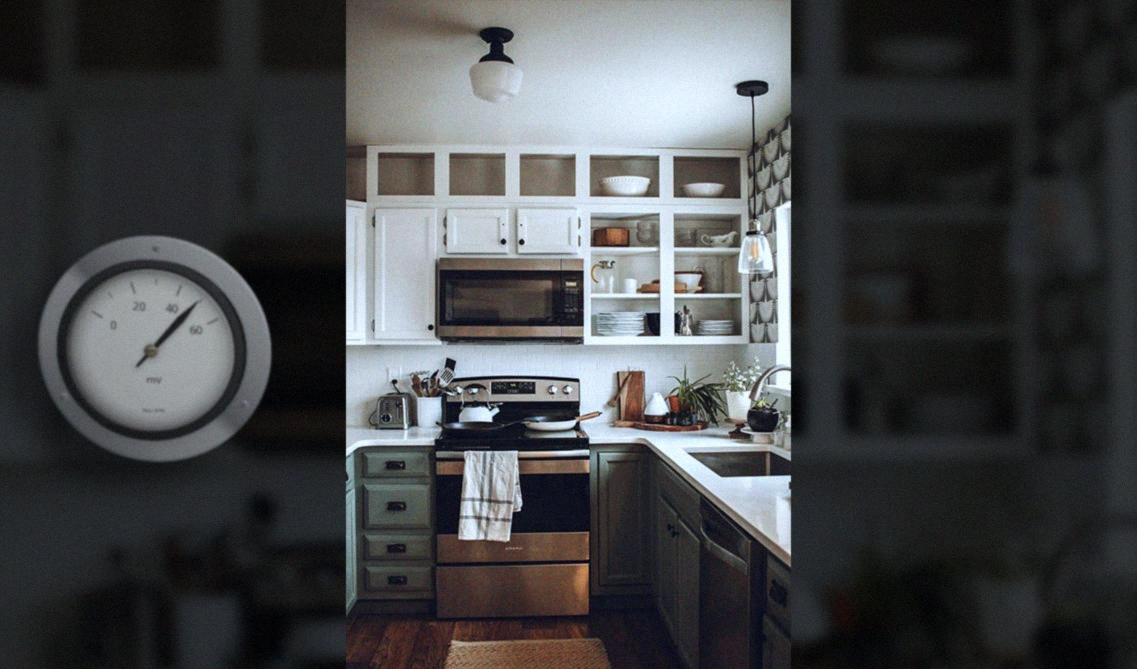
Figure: 50mV
